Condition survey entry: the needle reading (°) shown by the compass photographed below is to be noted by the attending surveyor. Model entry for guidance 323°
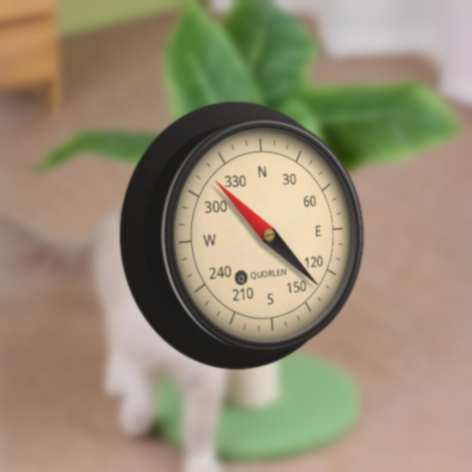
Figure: 315°
